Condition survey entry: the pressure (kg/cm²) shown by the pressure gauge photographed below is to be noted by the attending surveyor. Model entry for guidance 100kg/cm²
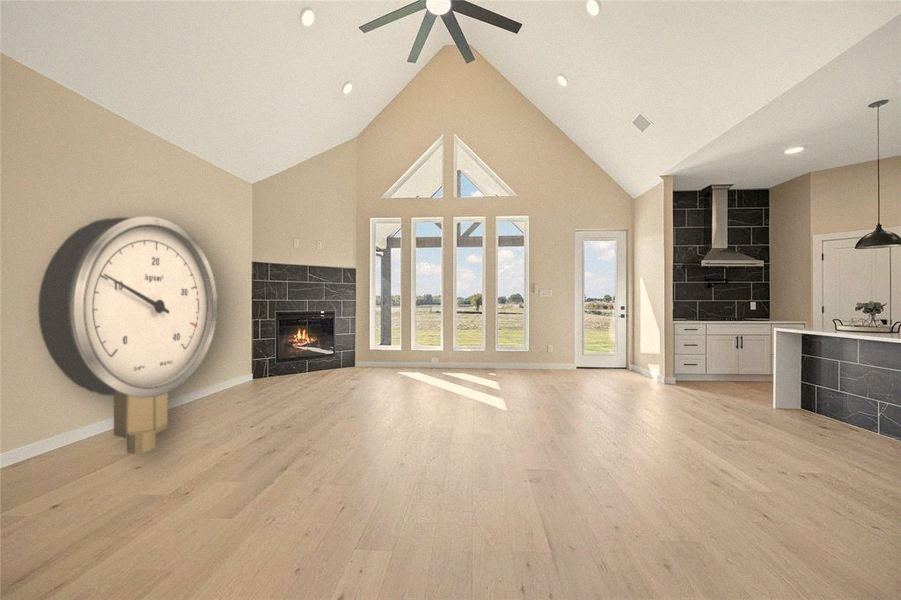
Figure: 10kg/cm²
